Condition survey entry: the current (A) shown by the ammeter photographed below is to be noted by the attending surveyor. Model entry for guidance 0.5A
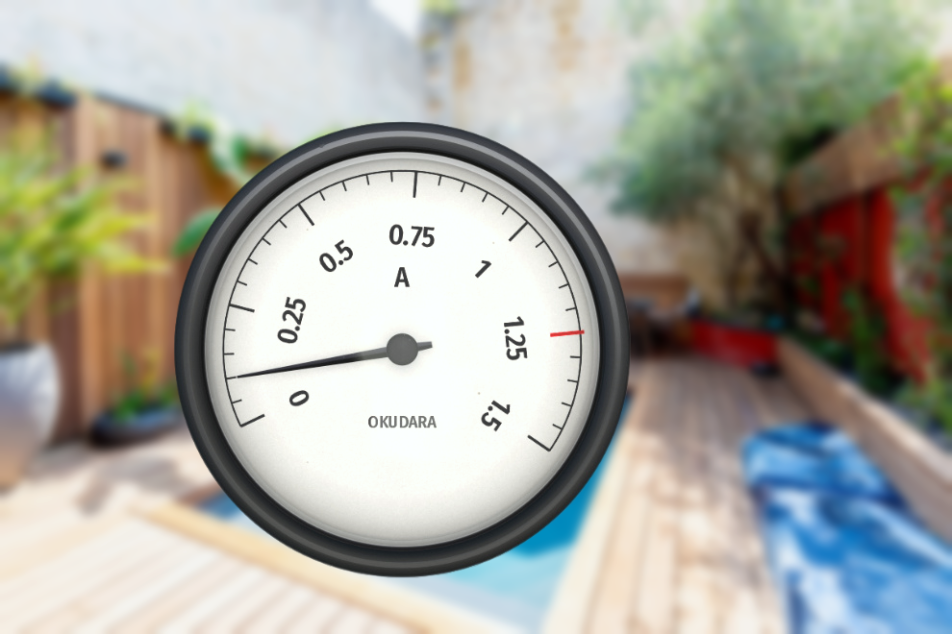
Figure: 0.1A
